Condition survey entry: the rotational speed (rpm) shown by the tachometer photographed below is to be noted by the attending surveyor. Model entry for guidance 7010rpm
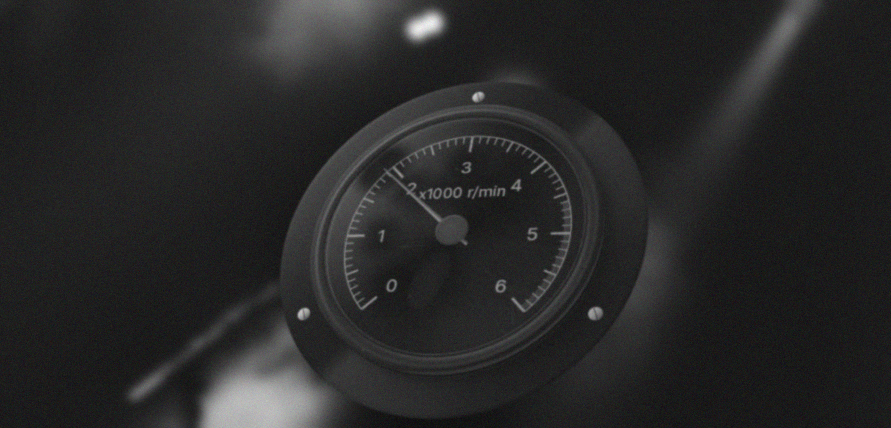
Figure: 1900rpm
